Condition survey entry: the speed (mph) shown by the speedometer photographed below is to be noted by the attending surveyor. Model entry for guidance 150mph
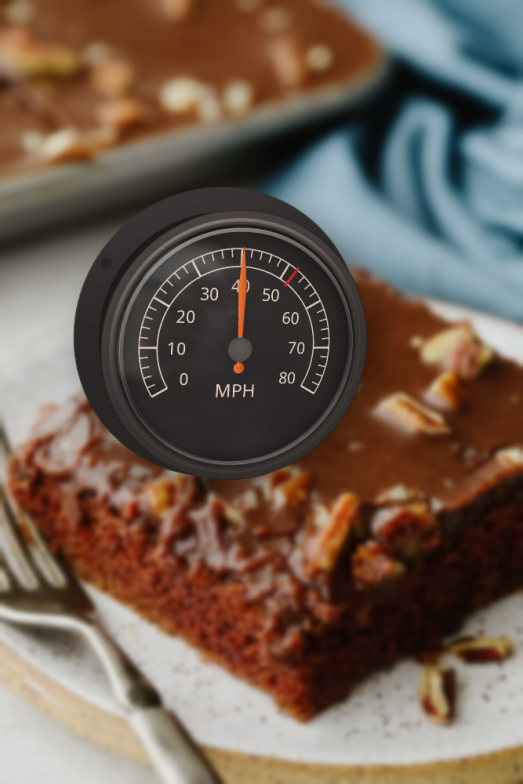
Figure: 40mph
